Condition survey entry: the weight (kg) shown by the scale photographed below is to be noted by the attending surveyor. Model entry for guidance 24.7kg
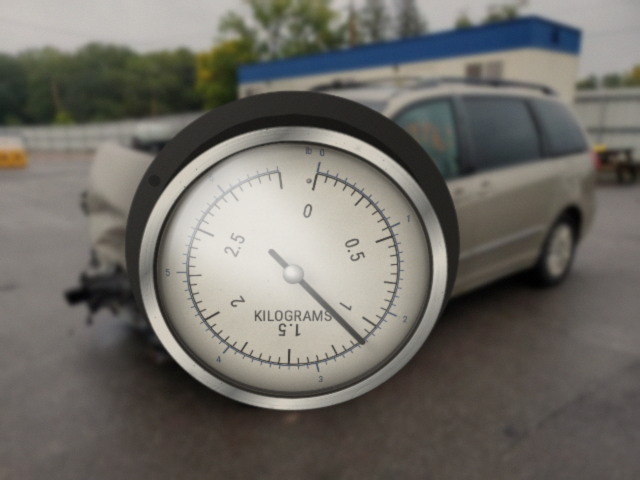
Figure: 1.1kg
